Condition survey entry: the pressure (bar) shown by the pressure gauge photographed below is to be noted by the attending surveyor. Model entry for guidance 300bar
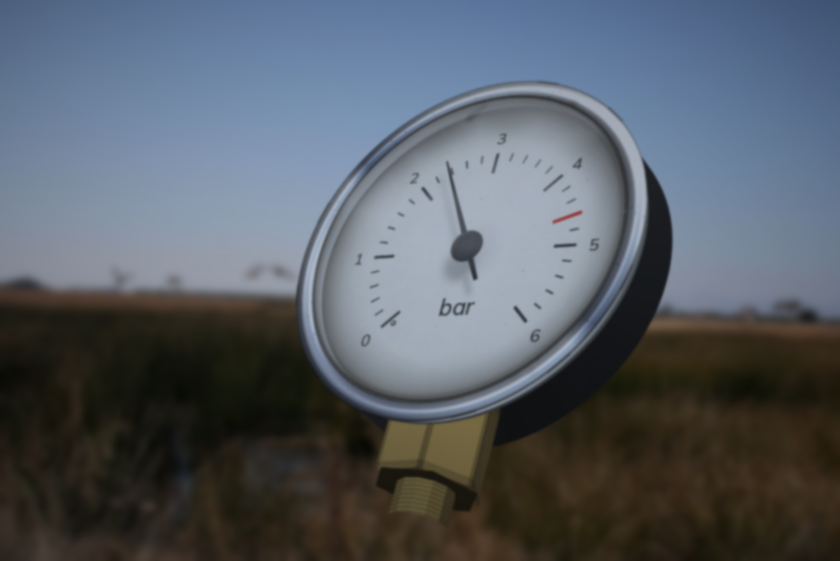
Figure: 2.4bar
